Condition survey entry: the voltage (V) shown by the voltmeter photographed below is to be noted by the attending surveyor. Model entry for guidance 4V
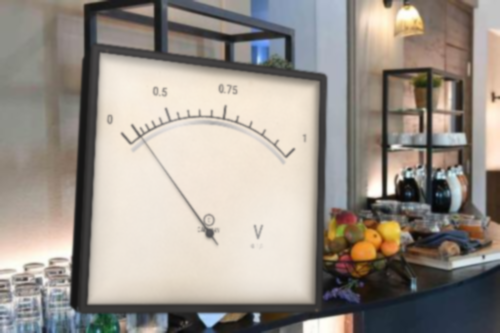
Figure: 0.25V
